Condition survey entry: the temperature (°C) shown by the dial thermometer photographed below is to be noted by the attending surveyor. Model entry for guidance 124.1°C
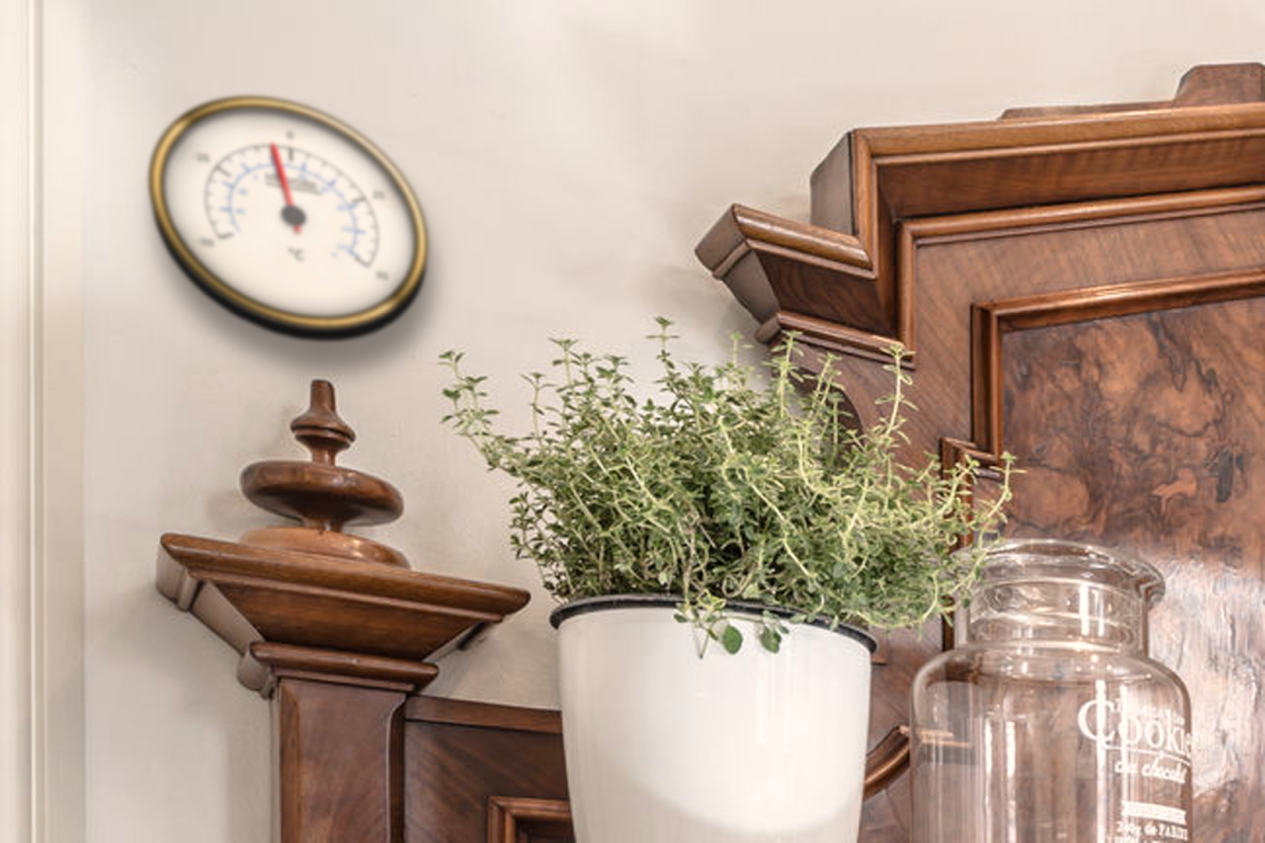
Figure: -5°C
